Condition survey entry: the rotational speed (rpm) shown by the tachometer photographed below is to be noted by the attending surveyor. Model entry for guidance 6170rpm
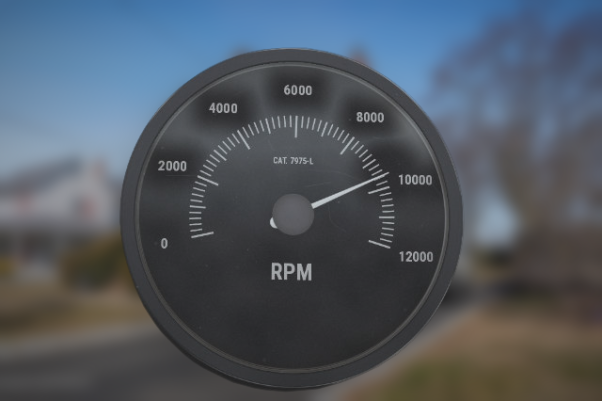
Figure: 9600rpm
